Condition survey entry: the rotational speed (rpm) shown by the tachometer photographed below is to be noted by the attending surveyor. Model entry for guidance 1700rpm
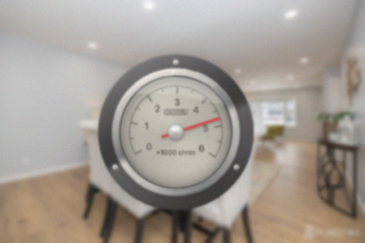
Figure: 4750rpm
